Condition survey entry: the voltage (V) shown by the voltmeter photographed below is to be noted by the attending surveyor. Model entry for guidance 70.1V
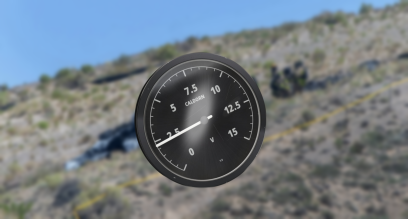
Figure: 2.25V
